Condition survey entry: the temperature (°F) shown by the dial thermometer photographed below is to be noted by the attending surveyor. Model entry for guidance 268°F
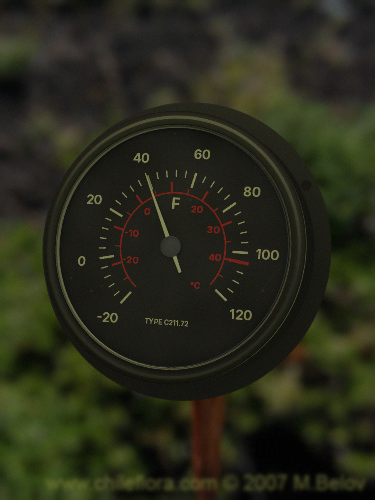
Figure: 40°F
